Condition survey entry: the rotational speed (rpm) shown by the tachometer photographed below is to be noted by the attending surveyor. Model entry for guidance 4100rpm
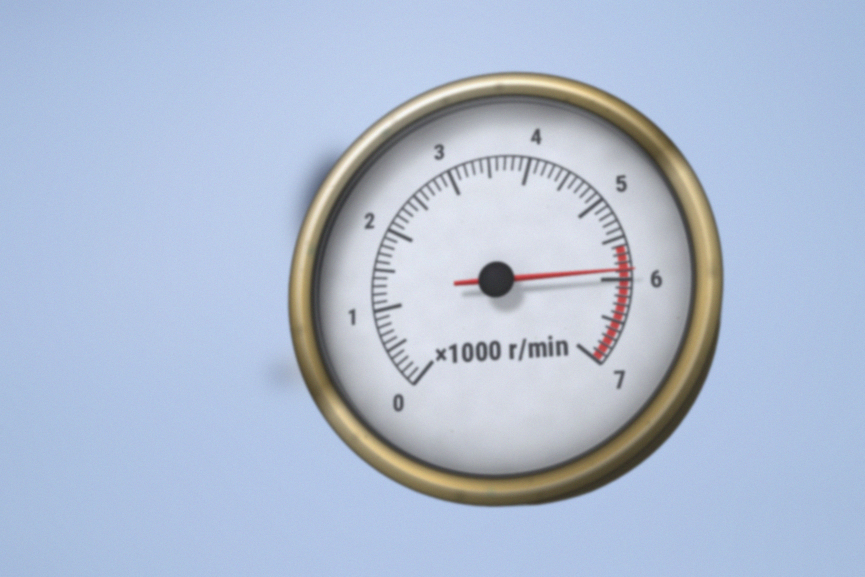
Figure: 5900rpm
